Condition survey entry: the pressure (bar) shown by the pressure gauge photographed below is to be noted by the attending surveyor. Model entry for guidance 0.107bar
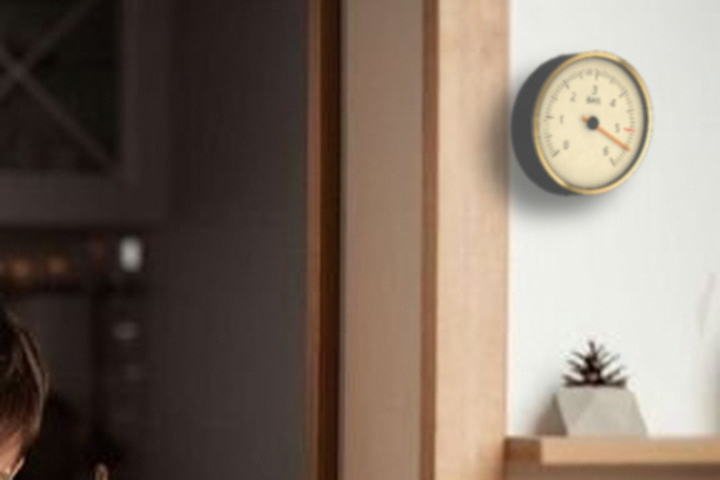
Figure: 5.5bar
